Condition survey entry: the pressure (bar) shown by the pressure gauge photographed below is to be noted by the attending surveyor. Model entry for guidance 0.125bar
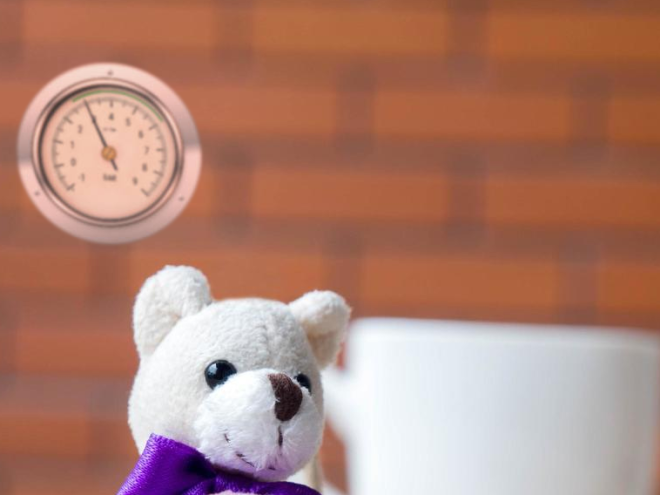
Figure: 3bar
